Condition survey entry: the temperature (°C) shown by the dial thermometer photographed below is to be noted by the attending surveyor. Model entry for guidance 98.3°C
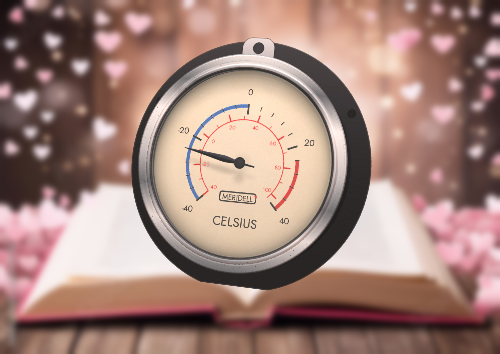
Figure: -24°C
